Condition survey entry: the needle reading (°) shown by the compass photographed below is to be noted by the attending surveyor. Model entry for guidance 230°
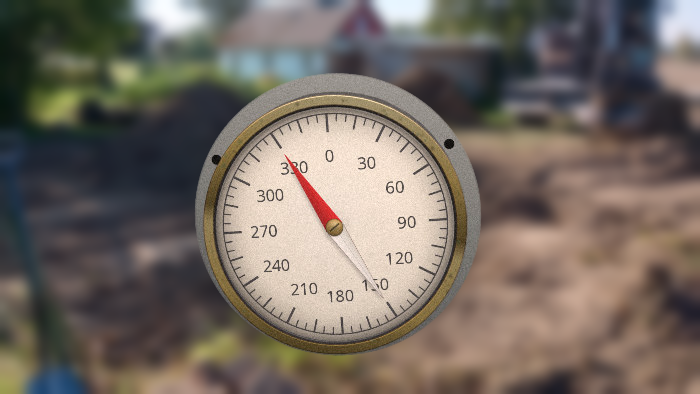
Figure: 330°
